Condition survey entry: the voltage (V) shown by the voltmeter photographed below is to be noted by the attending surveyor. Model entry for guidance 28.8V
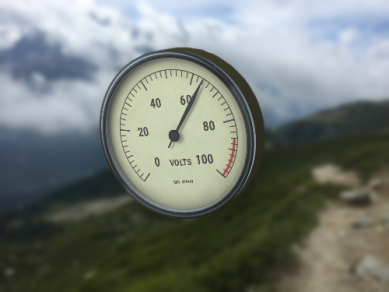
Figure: 64V
